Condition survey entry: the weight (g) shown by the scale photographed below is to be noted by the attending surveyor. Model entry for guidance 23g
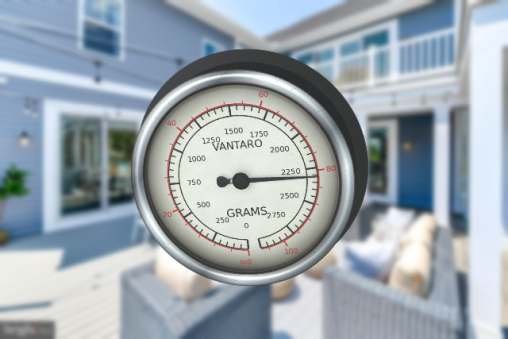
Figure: 2300g
